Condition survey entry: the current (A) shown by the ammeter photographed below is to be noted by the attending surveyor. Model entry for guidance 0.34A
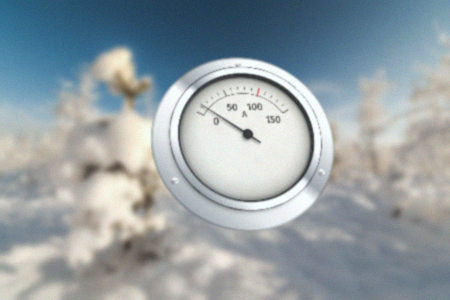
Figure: 10A
